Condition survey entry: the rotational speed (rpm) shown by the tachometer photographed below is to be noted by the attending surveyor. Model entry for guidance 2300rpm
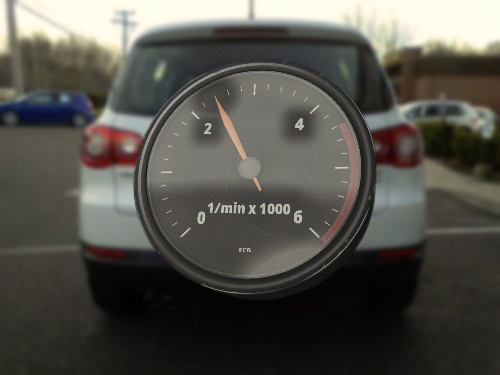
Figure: 2400rpm
